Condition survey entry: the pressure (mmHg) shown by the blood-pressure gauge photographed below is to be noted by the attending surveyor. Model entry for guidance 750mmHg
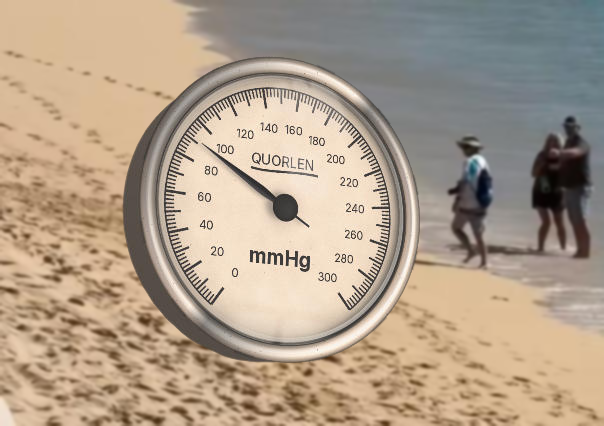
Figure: 90mmHg
